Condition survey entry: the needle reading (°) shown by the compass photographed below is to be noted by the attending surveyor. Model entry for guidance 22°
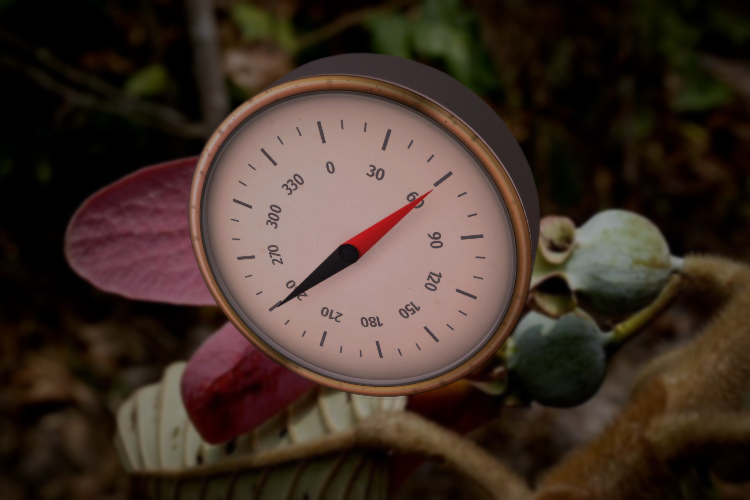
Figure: 60°
